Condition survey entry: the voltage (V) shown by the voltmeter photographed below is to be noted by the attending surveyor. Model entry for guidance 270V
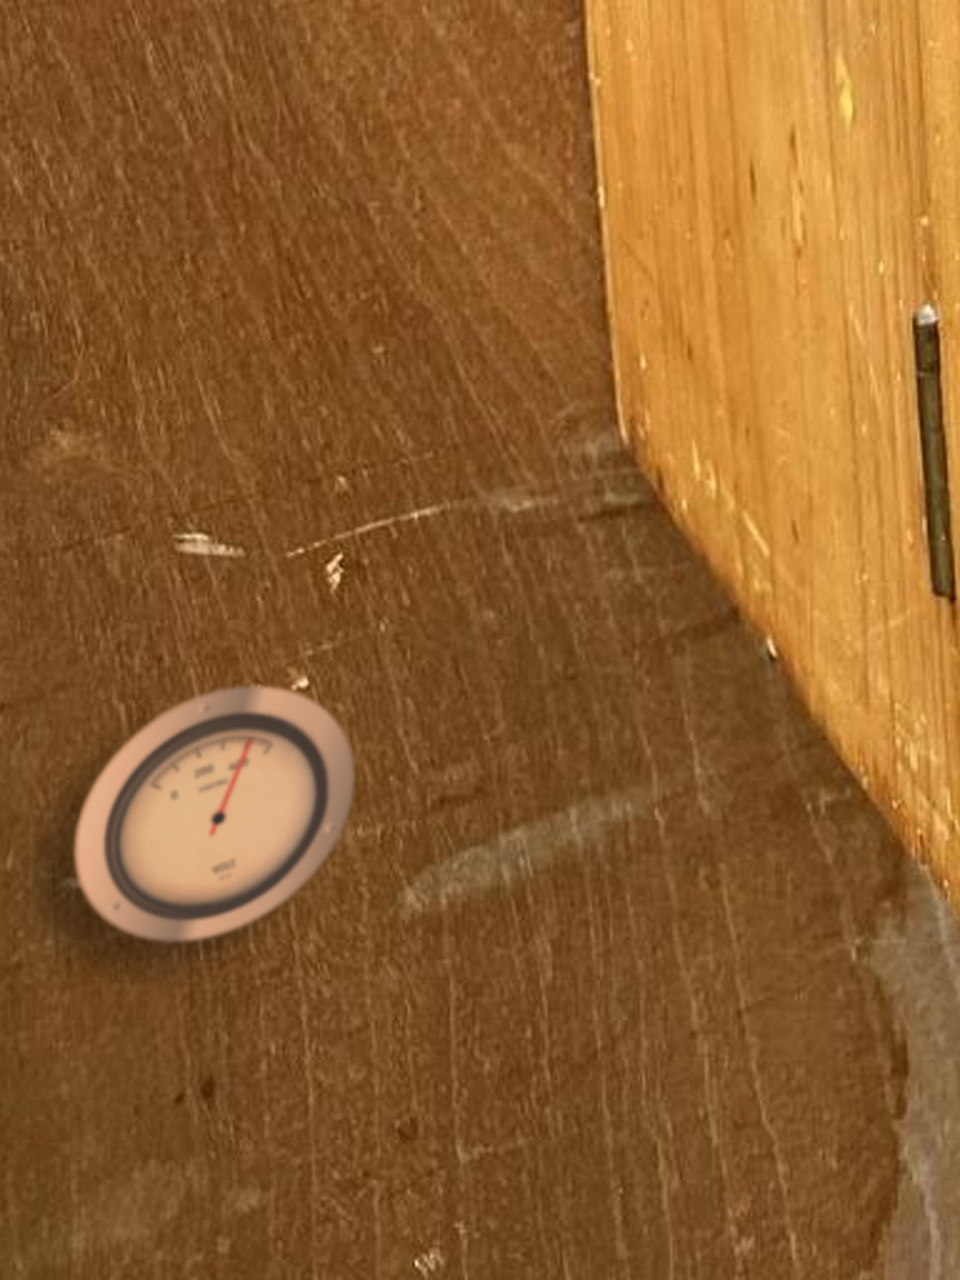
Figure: 400V
